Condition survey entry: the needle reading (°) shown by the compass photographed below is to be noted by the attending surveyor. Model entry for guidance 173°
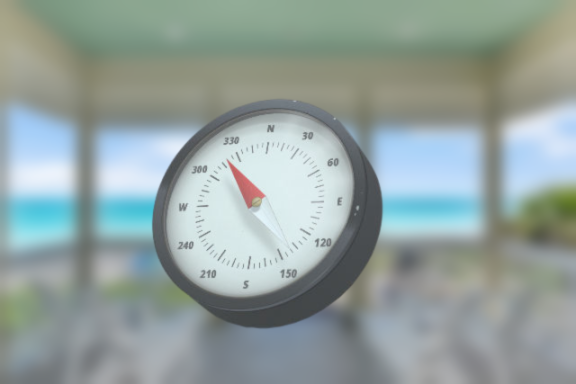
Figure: 320°
